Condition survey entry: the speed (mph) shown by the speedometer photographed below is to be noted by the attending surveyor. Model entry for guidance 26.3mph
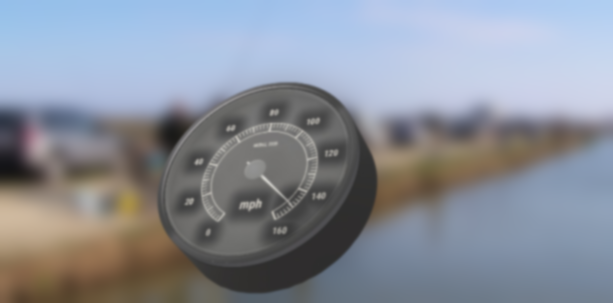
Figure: 150mph
